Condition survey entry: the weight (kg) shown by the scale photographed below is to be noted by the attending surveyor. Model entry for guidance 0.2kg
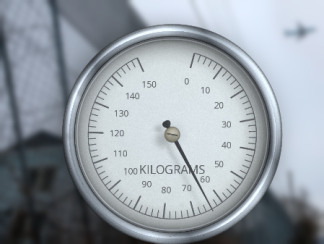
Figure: 64kg
